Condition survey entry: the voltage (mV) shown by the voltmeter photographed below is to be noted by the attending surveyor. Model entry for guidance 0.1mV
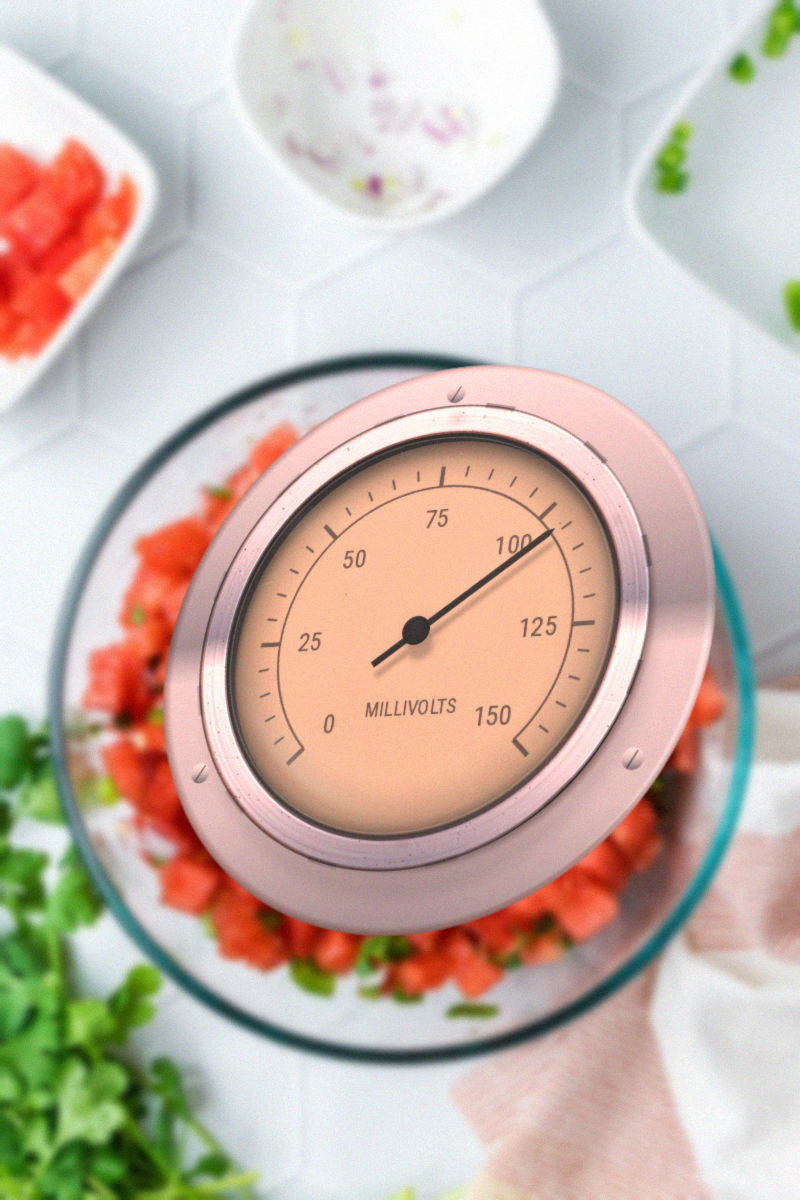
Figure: 105mV
